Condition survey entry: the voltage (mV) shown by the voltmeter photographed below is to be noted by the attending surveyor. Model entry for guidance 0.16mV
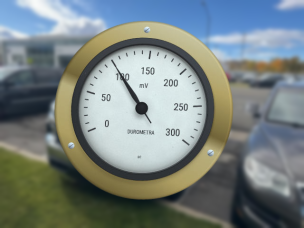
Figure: 100mV
